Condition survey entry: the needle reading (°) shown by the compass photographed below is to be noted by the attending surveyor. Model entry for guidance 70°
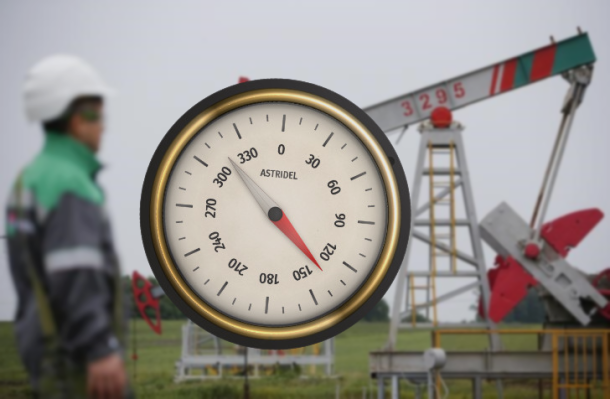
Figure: 135°
